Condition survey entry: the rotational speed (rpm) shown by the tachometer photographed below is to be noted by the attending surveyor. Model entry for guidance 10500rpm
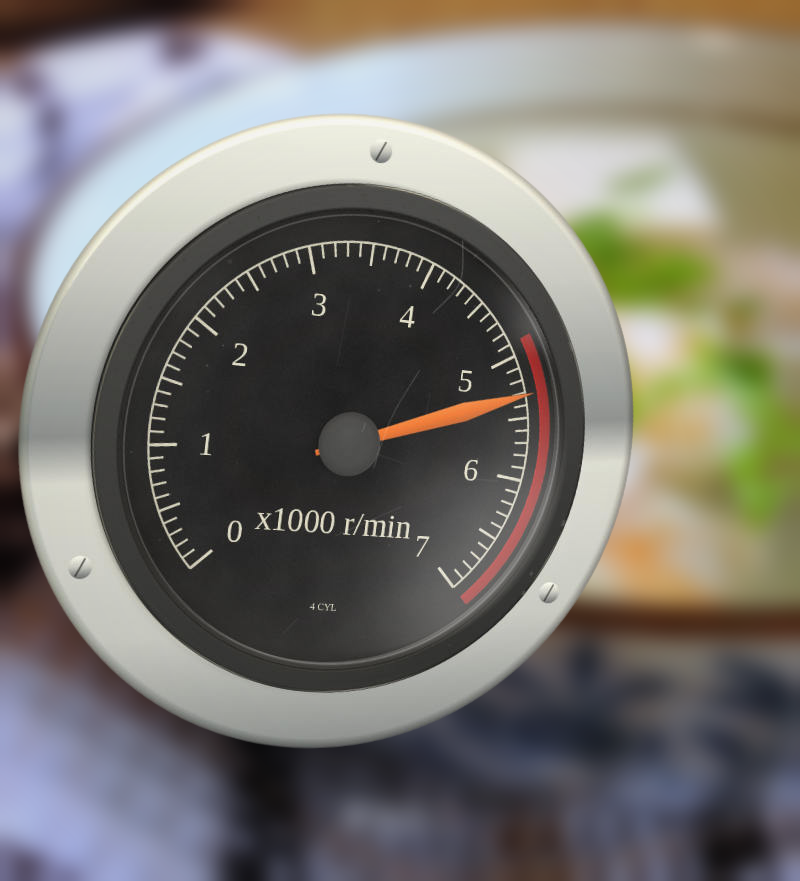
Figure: 5300rpm
